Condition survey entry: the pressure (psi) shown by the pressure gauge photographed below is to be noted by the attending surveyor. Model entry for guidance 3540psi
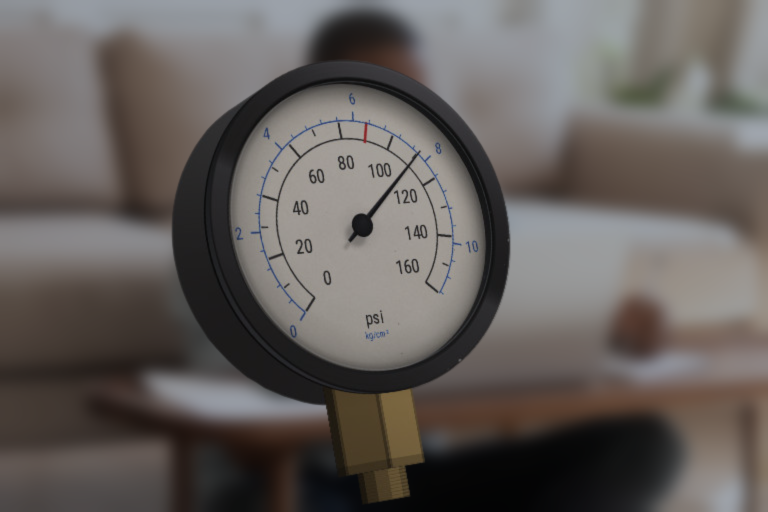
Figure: 110psi
